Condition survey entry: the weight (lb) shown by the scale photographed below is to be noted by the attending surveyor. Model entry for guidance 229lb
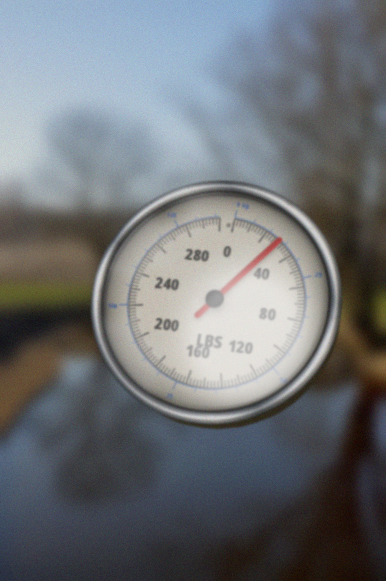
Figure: 30lb
